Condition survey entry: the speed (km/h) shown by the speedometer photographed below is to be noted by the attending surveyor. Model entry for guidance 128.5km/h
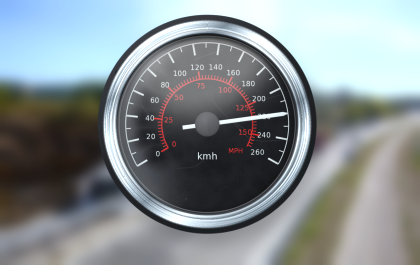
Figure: 220km/h
